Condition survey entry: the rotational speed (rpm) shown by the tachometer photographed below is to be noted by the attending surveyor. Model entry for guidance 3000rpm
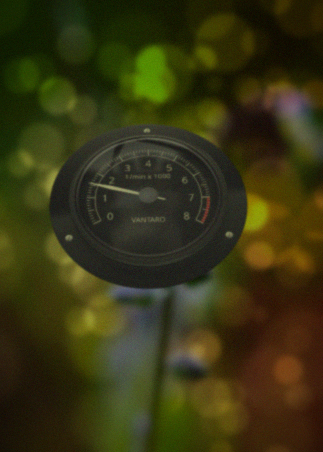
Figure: 1500rpm
